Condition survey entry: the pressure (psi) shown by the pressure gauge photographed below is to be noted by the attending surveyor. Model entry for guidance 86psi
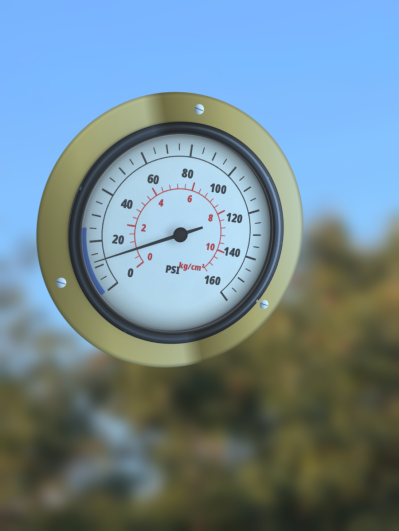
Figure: 12.5psi
